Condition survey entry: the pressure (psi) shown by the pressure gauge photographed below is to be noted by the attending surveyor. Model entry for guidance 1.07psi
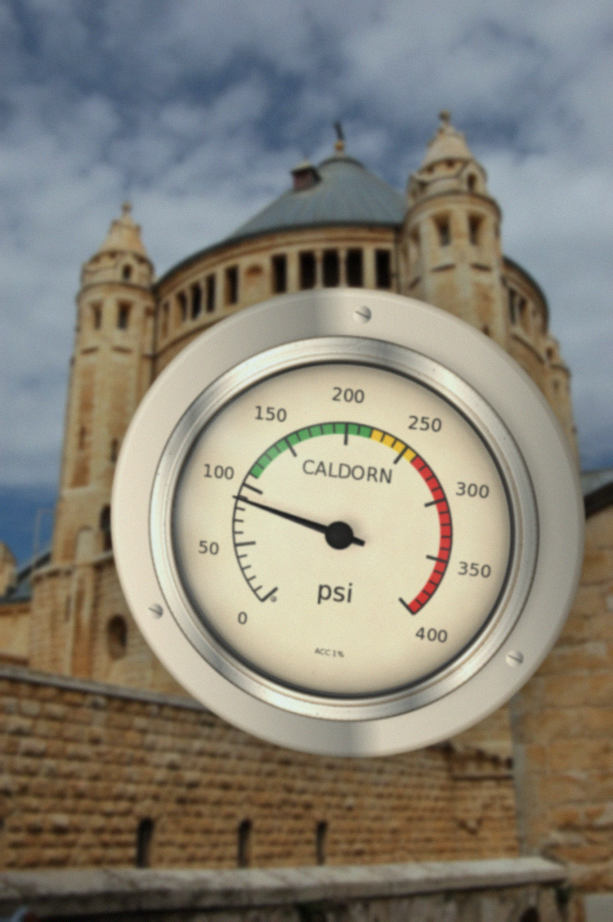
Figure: 90psi
